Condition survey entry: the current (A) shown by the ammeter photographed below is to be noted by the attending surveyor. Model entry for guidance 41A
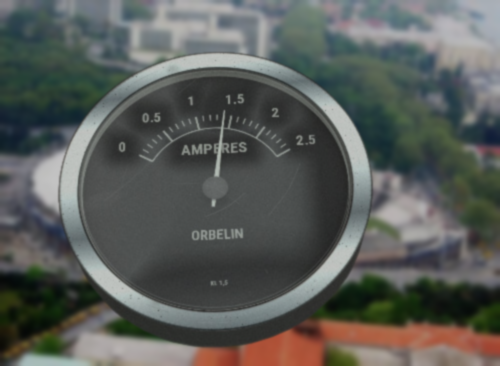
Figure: 1.4A
